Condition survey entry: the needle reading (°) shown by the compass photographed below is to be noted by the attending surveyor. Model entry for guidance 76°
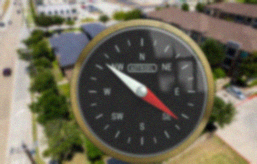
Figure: 127.5°
